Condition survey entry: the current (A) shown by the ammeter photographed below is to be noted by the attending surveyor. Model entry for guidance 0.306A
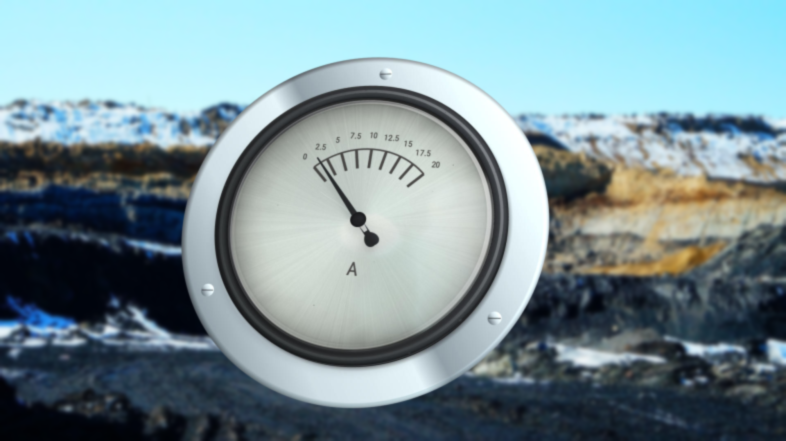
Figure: 1.25A
